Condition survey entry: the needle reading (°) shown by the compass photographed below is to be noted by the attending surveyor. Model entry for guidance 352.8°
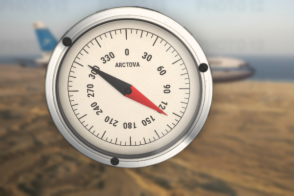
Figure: 125°
